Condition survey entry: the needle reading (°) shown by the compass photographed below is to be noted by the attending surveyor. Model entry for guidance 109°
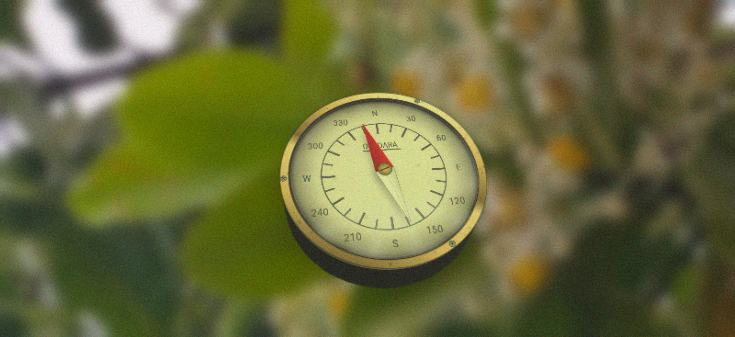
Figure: 345°
